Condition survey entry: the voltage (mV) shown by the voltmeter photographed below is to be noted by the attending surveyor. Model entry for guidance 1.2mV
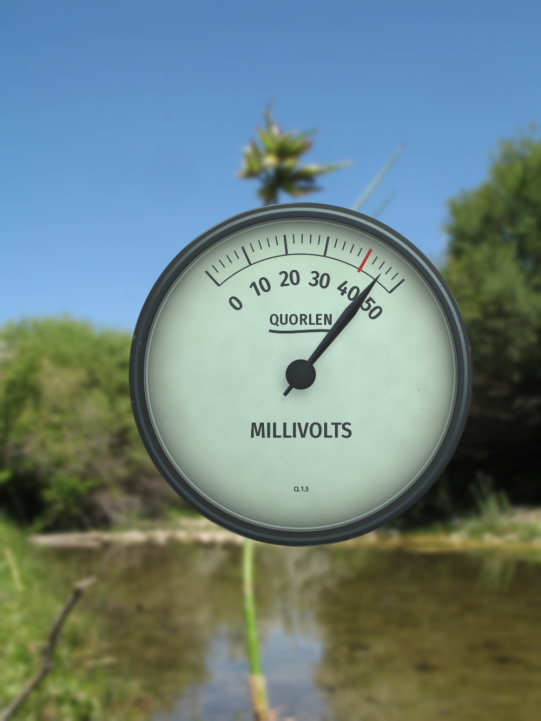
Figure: 45mV
